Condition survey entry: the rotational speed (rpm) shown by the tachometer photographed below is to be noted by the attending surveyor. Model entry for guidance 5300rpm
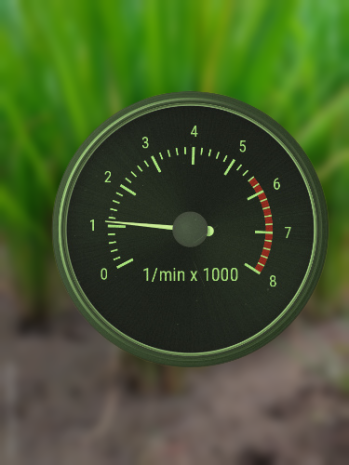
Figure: 1100rpm
